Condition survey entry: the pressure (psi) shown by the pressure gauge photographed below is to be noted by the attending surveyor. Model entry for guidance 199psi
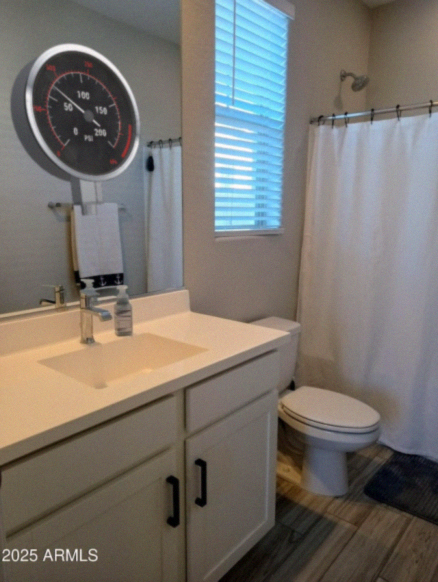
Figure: 60psi
